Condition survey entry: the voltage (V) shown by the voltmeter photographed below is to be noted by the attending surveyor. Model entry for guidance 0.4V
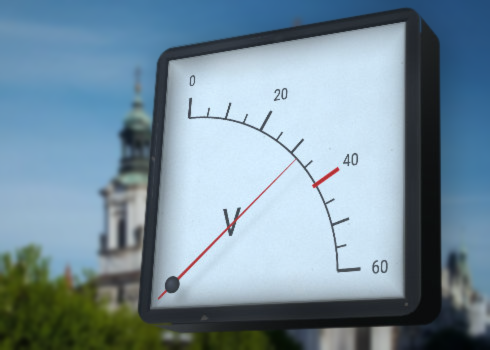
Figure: 32.5V
